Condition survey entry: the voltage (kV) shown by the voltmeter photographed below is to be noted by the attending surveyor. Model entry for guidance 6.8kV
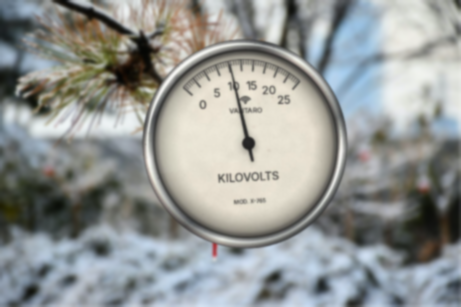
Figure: 10kV
